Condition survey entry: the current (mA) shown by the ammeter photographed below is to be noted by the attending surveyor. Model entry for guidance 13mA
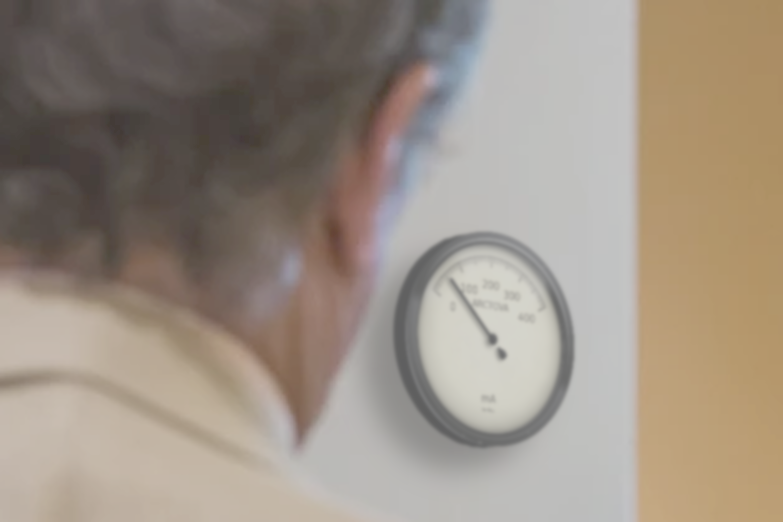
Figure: 50mA
